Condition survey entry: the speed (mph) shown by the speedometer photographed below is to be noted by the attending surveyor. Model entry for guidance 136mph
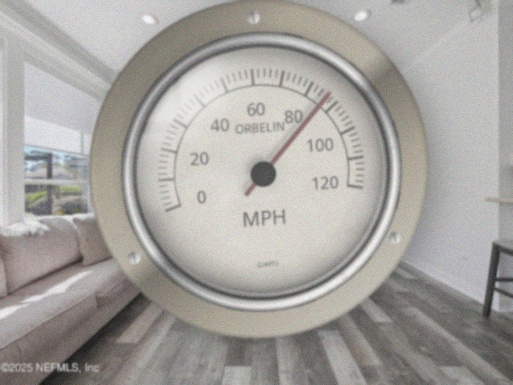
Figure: 86mph
